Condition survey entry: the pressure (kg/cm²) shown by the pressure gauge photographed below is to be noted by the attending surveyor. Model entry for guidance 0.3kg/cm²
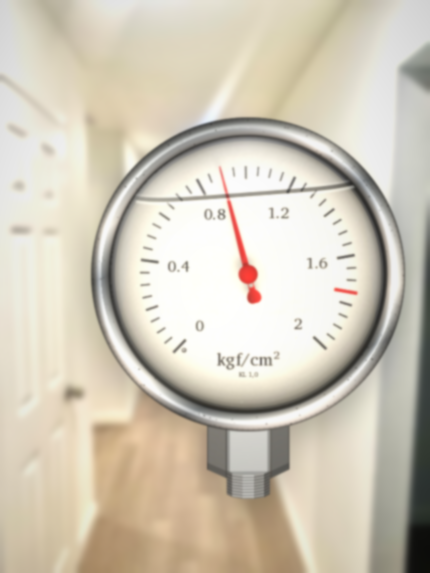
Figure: 0.9kg/cm²
